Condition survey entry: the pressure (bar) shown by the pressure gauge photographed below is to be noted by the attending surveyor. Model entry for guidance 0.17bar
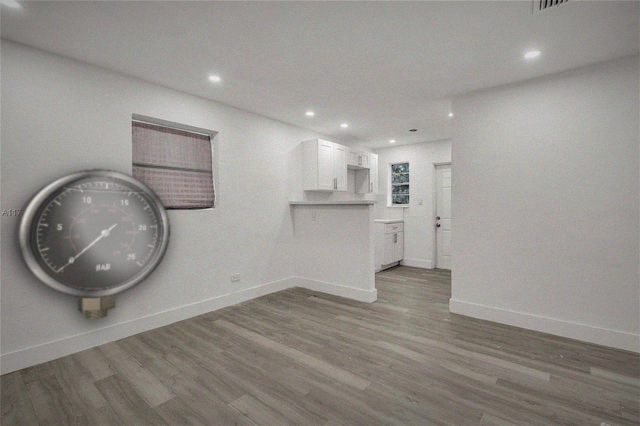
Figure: 0bar
